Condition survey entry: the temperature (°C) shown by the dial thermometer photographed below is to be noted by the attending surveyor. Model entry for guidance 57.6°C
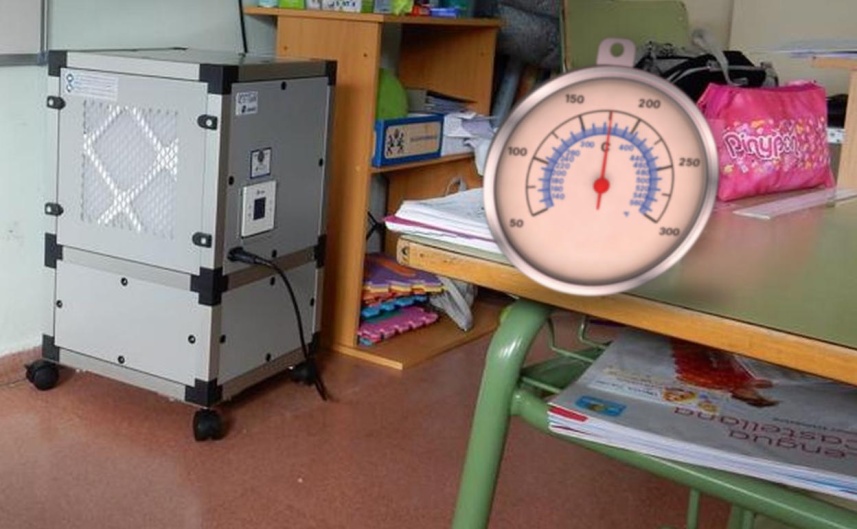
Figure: 175°C
